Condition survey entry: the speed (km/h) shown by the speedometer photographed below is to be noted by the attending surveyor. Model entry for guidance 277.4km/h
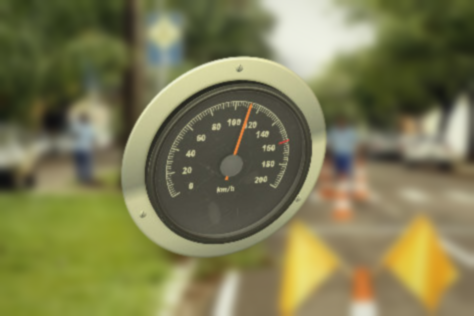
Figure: 110km/h
